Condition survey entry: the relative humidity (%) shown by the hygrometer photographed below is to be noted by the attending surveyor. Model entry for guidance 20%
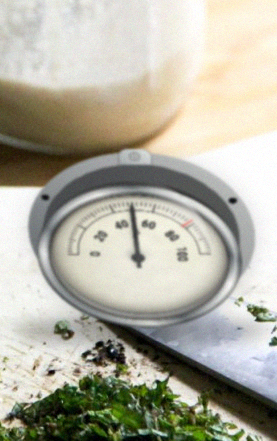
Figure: 50%
